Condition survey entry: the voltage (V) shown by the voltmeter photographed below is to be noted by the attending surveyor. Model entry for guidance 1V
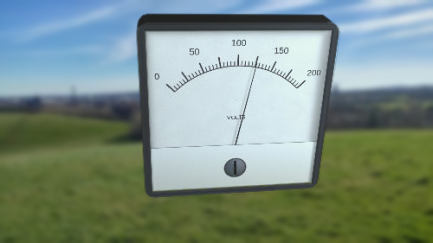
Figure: 125V
